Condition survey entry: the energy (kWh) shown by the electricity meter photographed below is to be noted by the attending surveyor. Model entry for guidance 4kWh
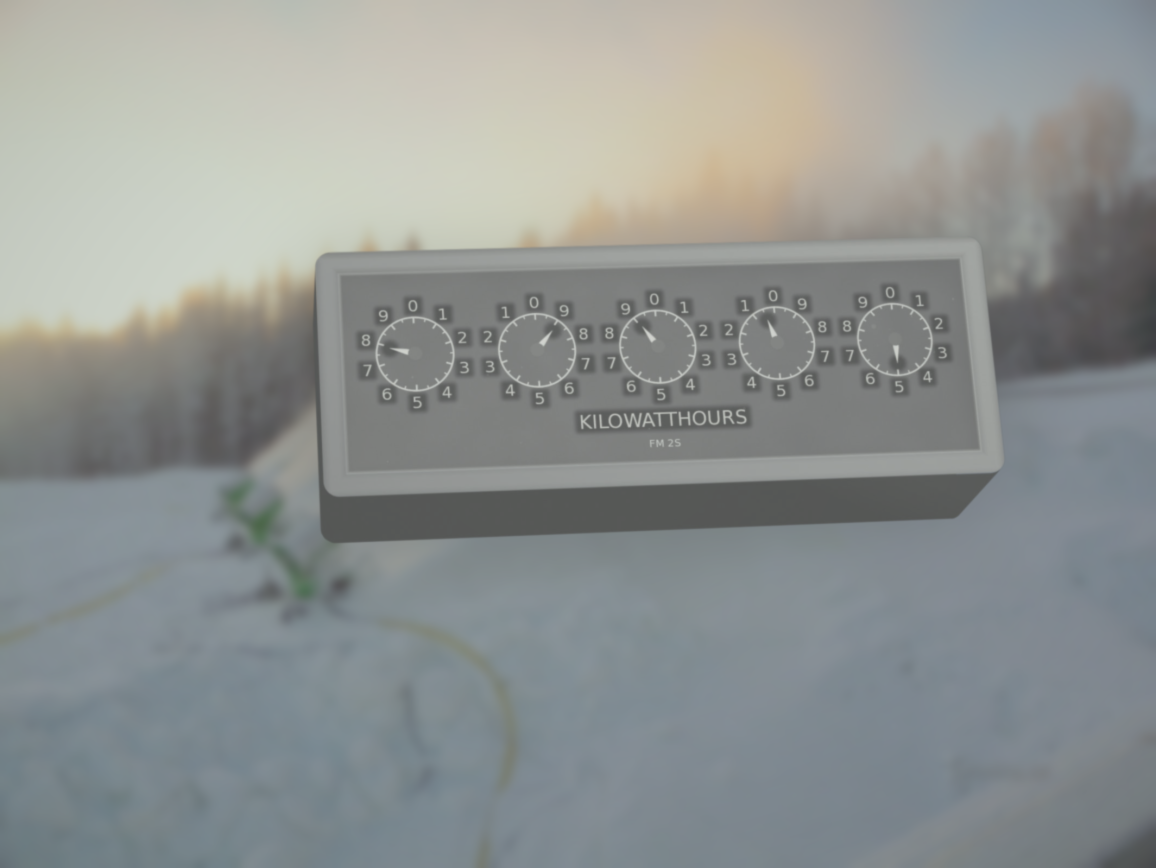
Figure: 78905kWh
